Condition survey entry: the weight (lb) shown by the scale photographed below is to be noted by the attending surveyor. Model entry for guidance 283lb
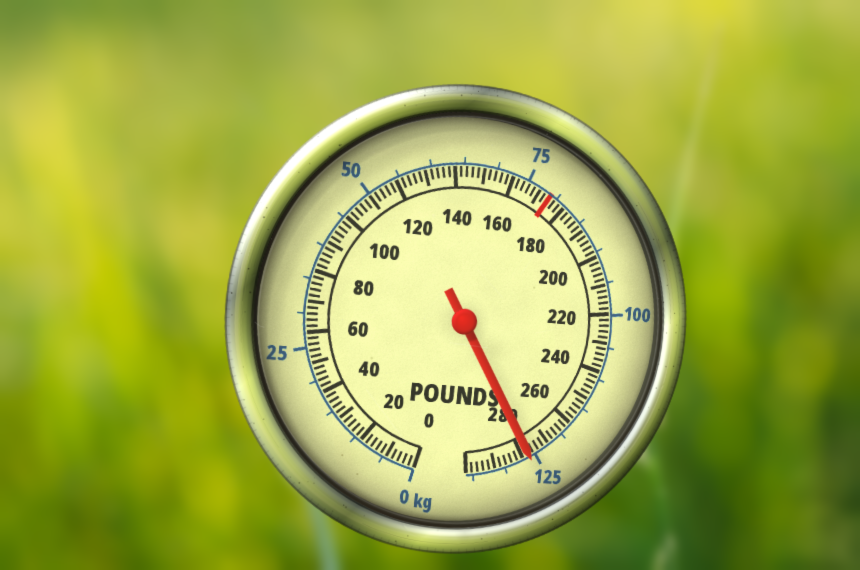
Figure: 278lb
